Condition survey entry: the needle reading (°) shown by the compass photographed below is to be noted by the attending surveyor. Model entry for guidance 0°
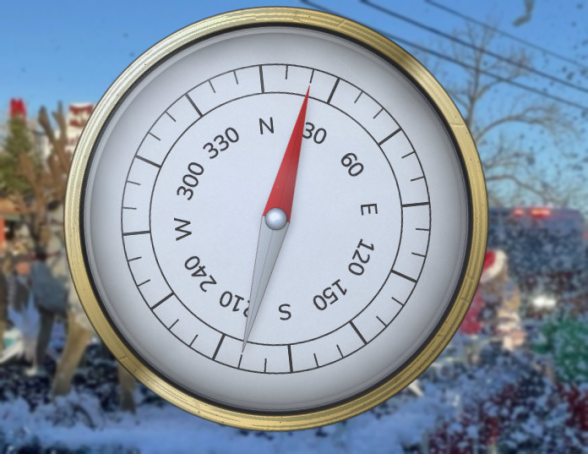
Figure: 20°
